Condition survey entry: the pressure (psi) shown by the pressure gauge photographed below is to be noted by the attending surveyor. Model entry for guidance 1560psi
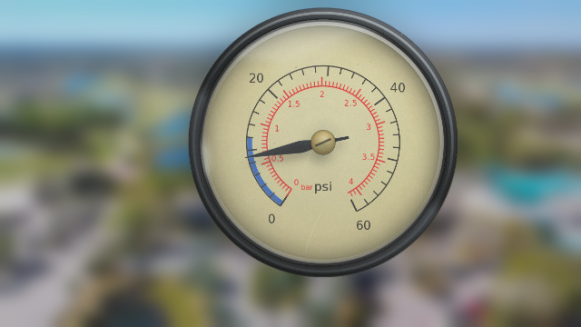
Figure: 9psi
